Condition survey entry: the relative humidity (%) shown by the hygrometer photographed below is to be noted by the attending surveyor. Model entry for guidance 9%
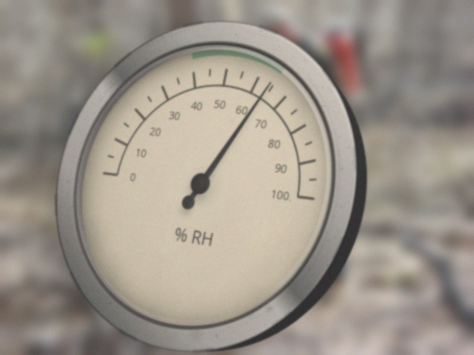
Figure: 65%
